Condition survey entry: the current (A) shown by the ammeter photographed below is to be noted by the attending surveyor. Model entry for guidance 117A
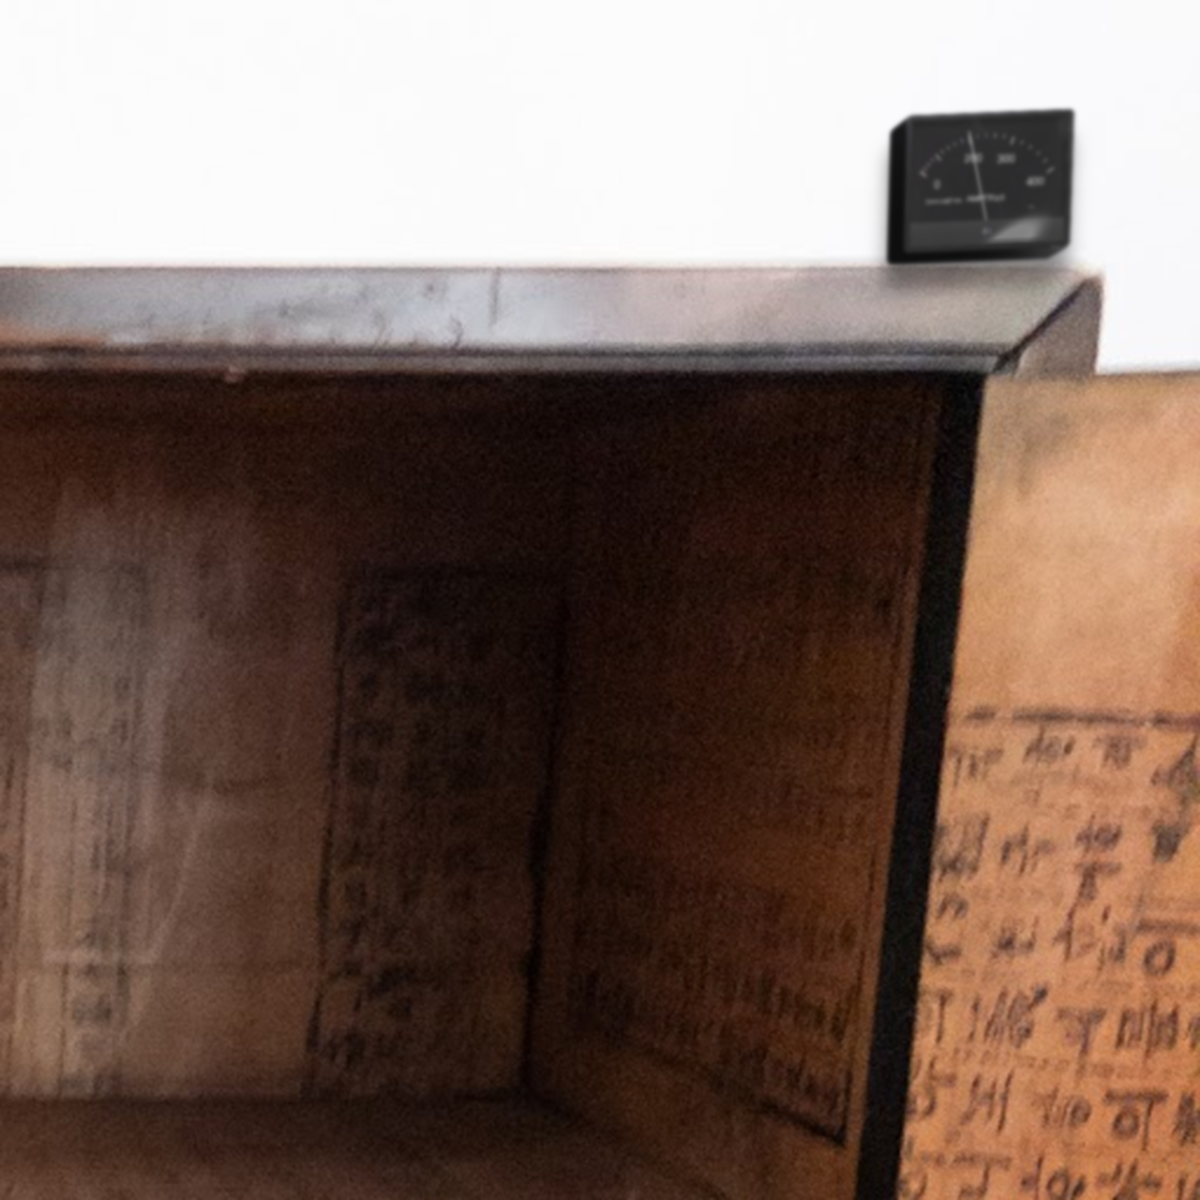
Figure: 200A
